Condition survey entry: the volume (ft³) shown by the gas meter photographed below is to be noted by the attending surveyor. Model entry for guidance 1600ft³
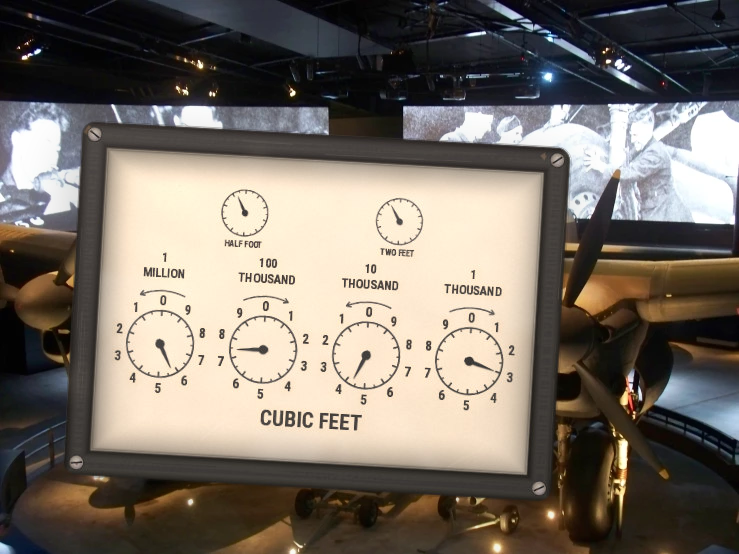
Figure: 574300ft³
